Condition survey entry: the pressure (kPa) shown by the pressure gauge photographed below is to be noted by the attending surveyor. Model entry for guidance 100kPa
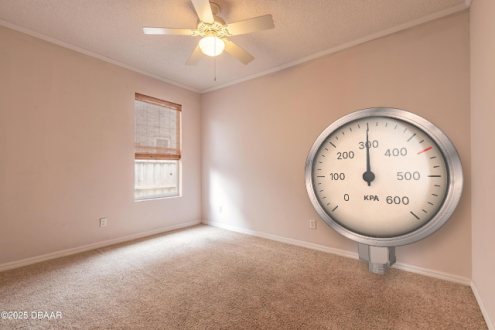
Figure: 300kPa
